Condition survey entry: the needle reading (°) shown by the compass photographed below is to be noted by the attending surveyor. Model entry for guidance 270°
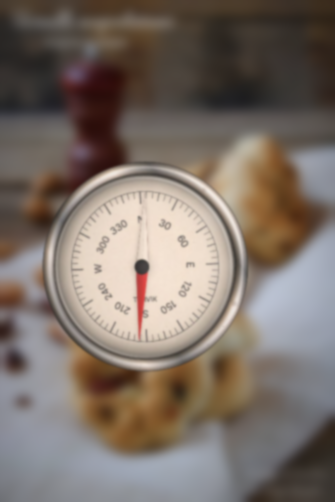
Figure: 185°
